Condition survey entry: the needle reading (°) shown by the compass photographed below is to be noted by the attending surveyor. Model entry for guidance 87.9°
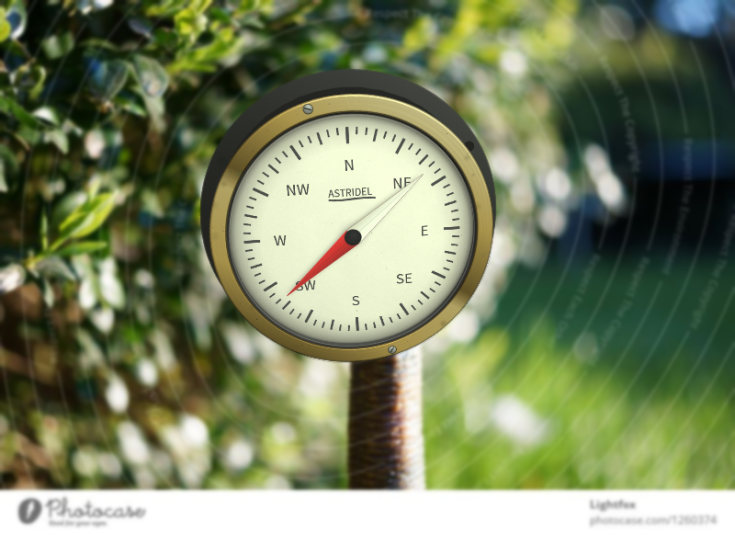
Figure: 230°
